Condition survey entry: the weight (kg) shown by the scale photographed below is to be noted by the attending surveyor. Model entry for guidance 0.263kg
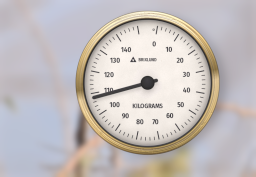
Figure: 108kg
